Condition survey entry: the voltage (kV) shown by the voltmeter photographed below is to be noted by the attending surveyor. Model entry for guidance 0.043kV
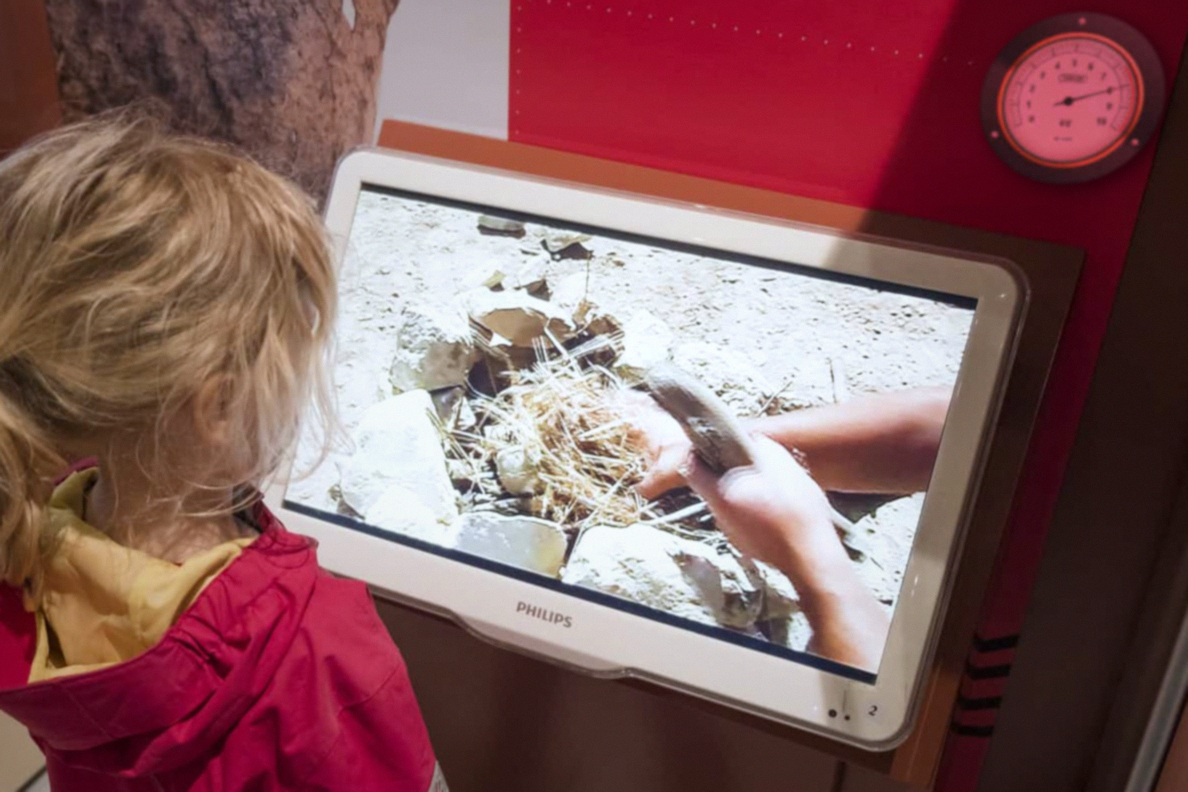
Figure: 8kV
